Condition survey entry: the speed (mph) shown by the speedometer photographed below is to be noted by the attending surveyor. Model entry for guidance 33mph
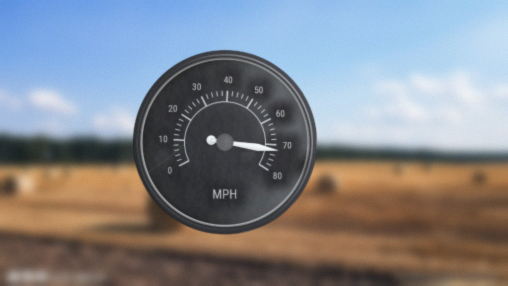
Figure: 72mph
